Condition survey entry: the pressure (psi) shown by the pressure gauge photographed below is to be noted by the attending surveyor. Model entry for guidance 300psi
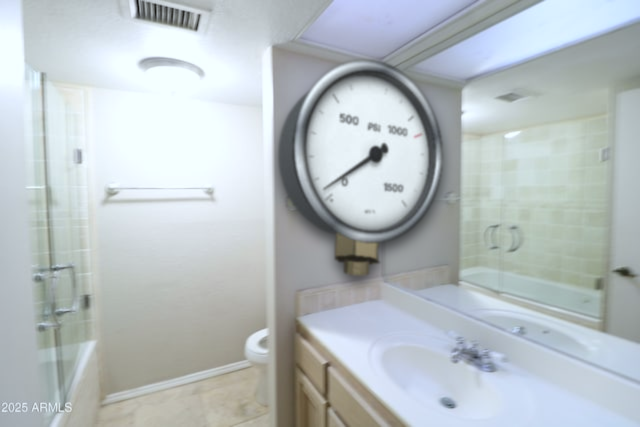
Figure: 50psi
